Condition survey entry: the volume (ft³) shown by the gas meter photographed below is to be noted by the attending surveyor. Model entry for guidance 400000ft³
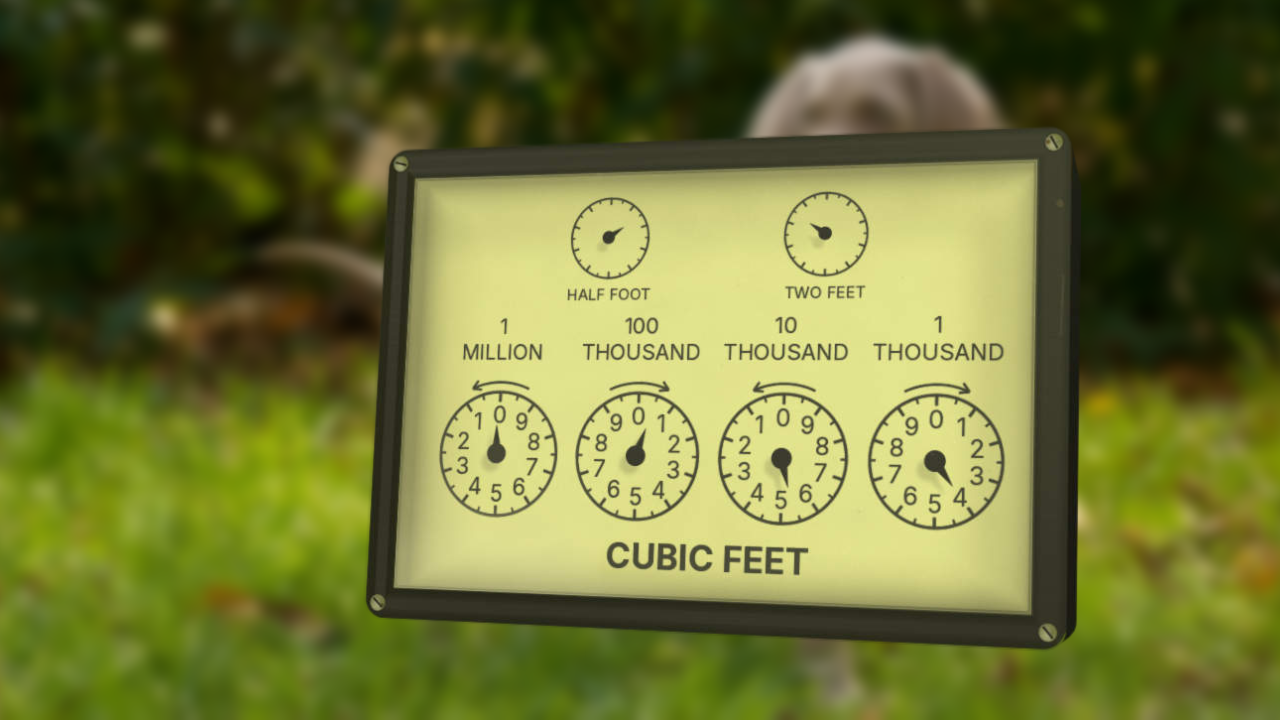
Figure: 5400ft³
